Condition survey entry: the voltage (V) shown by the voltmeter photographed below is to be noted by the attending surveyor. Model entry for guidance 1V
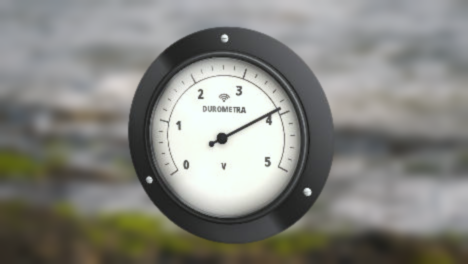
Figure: 3.9V
